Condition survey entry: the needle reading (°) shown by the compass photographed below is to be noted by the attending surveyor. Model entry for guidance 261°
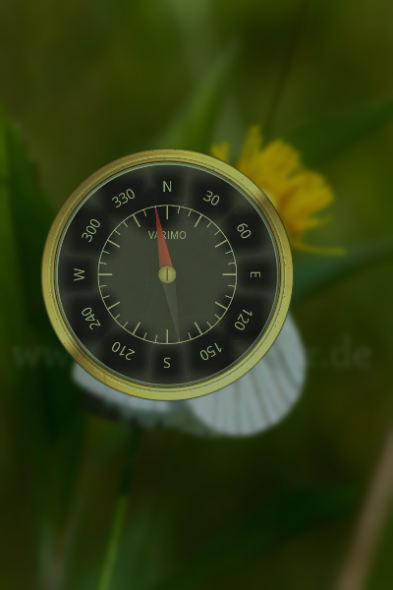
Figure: 350°
